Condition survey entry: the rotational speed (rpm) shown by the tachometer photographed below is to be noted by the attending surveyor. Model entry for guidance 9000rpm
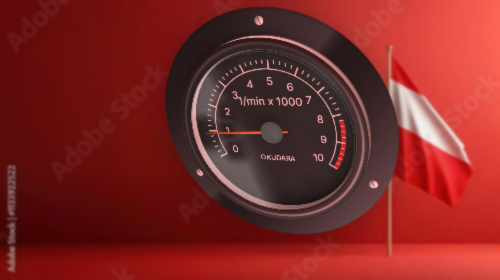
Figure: 1000rpm
